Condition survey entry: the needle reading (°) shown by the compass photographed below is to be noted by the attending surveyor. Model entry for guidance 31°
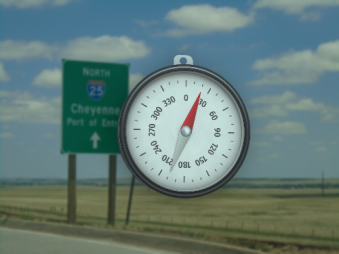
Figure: 20°
